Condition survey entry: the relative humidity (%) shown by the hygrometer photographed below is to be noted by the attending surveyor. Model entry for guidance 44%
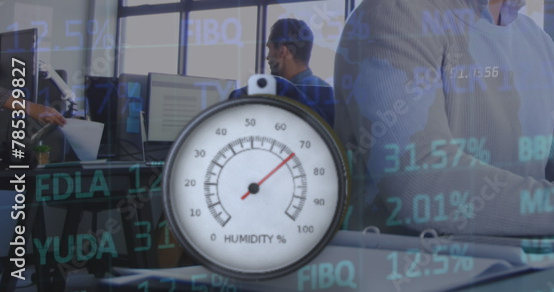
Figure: 70%
